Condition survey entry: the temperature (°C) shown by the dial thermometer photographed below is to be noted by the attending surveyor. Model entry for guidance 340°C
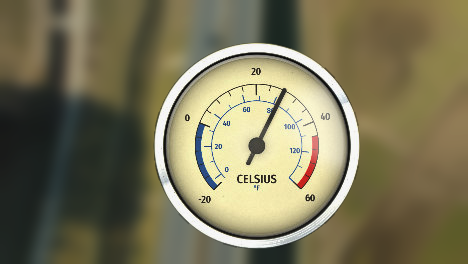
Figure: 28°C
